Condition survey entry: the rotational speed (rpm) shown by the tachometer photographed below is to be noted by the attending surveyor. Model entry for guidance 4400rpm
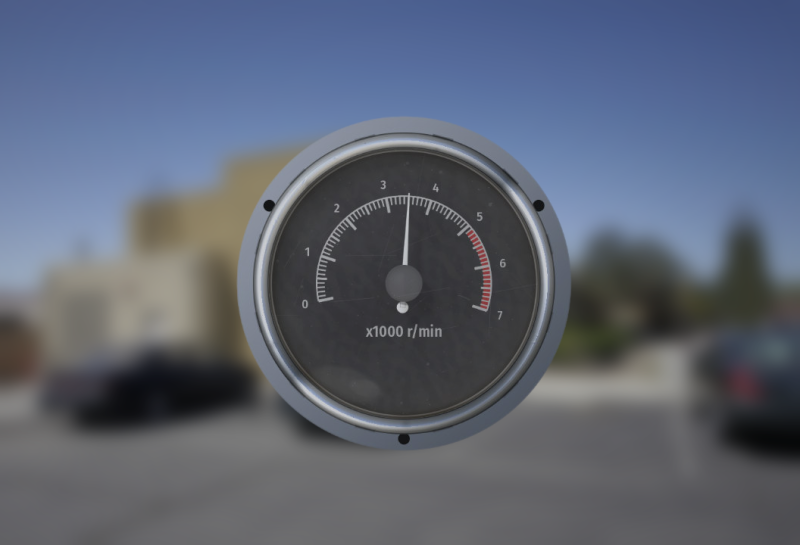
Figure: 3500rpm
